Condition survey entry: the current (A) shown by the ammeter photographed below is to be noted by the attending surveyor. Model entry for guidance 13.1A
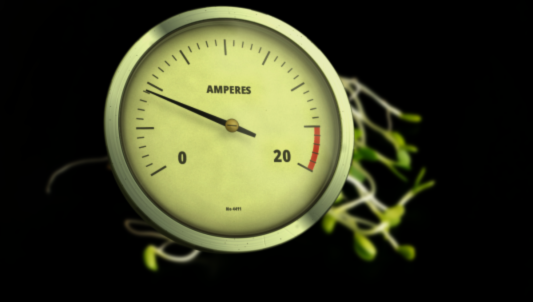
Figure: 4.5A
